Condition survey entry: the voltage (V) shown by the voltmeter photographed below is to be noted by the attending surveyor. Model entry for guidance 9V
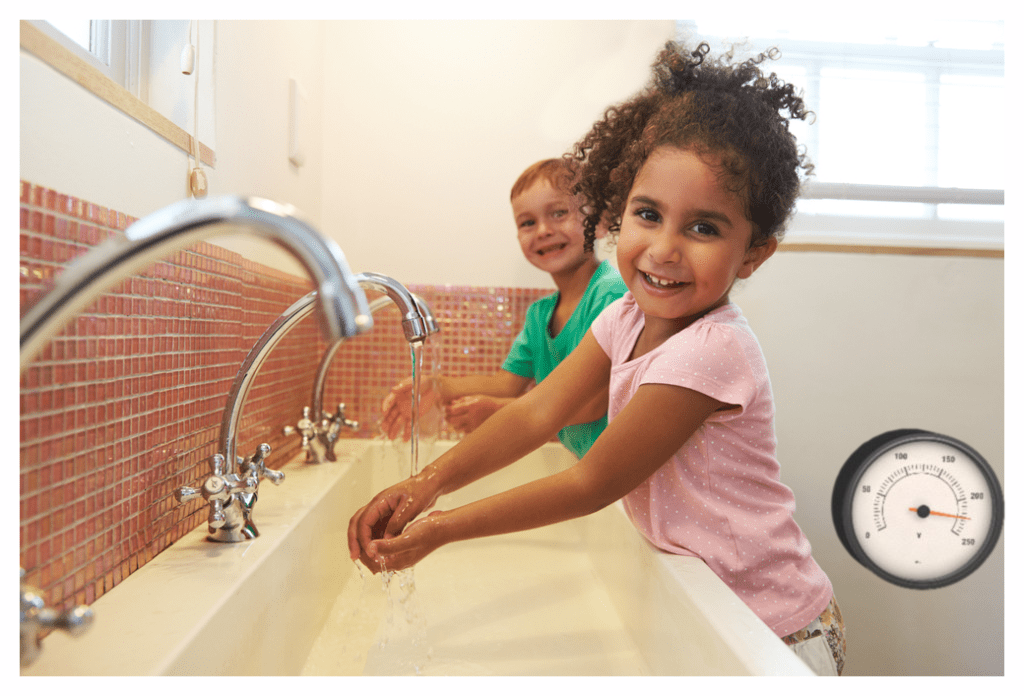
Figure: 225V
